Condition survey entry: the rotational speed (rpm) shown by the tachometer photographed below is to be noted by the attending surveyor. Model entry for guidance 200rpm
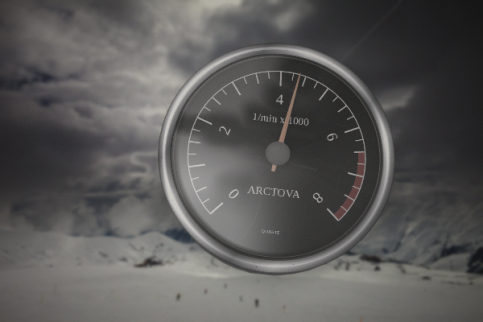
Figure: 4375rpm
